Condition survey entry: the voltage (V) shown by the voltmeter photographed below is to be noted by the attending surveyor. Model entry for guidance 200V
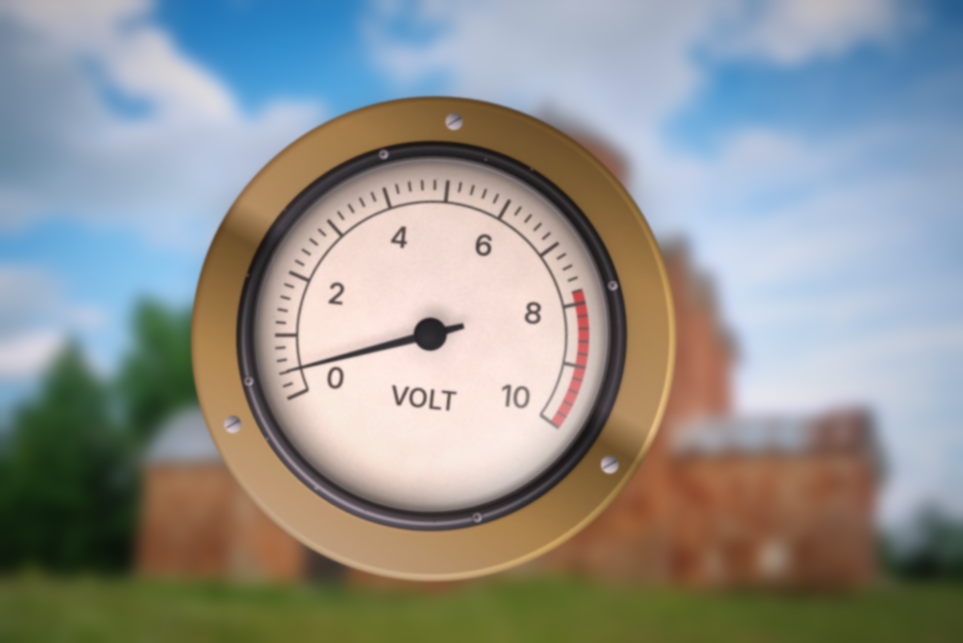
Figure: 0.4V
